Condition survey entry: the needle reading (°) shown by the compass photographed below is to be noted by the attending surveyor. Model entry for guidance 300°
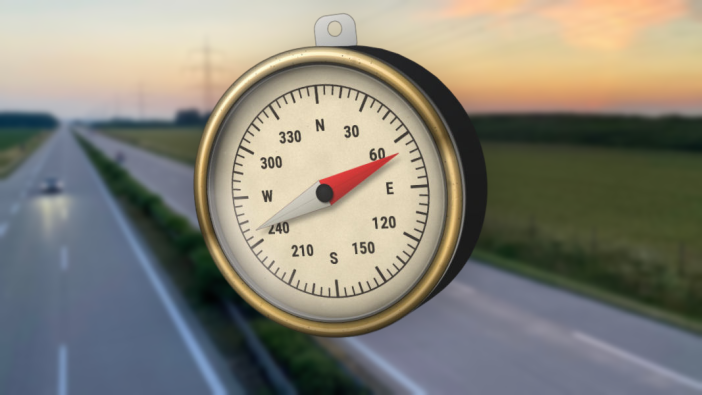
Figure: 67.5°
